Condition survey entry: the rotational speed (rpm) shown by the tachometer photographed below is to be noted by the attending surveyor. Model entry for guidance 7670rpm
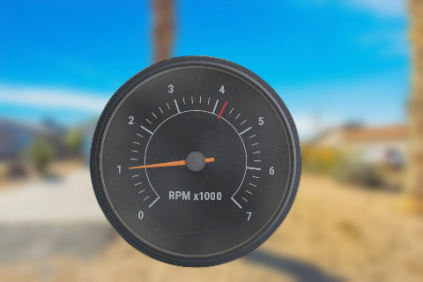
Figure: 1000rpm
